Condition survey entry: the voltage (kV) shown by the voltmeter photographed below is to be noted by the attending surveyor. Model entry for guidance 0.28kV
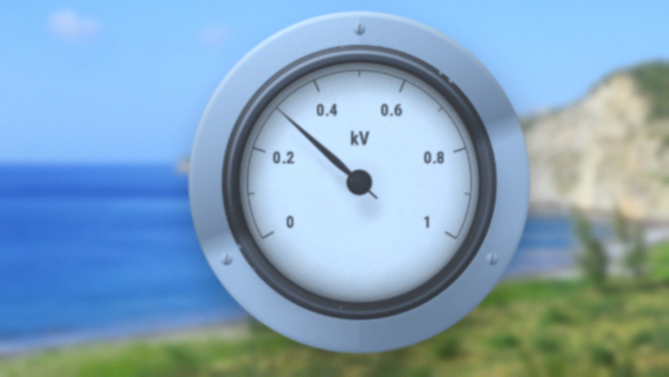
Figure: 0.3kV
